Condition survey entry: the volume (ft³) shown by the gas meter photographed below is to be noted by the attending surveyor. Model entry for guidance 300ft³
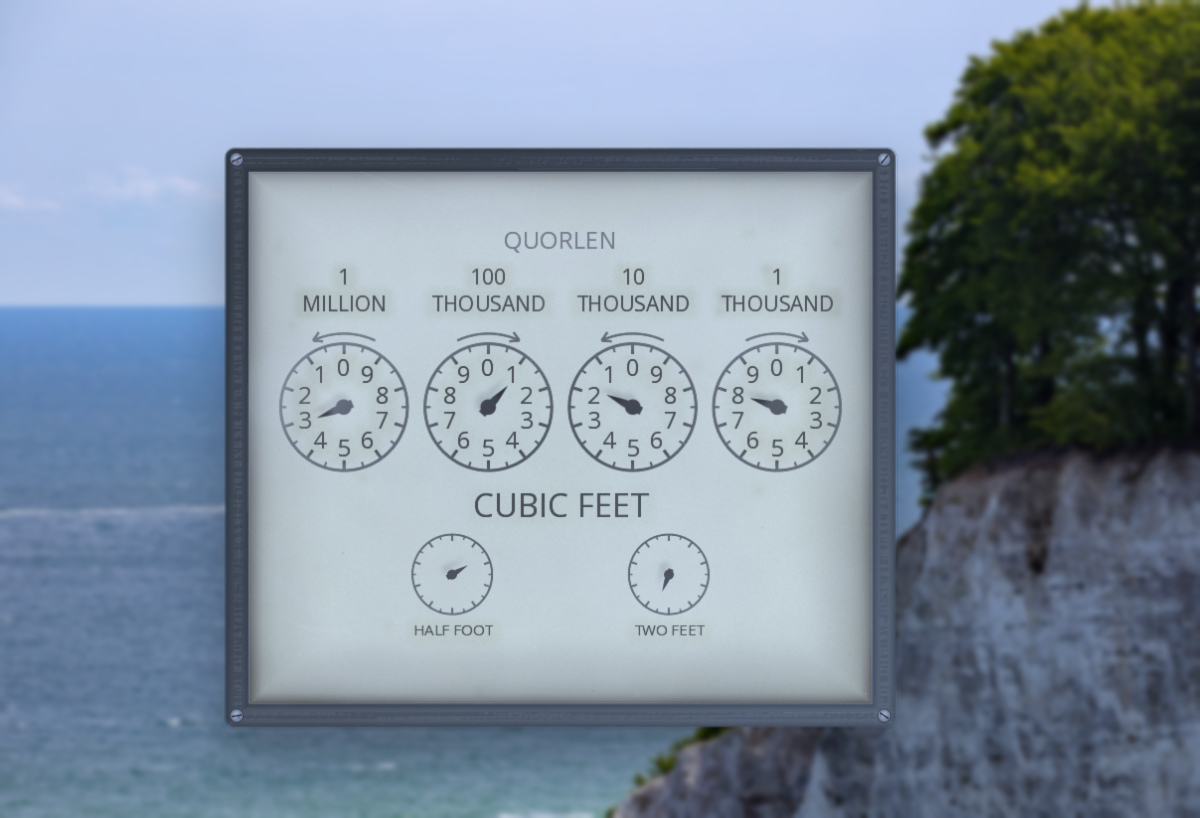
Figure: 311800ft³
